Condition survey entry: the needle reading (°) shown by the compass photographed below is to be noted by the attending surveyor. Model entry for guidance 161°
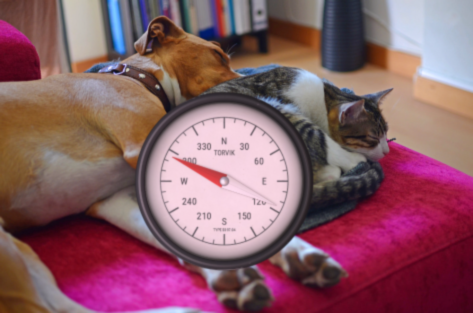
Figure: 295°
